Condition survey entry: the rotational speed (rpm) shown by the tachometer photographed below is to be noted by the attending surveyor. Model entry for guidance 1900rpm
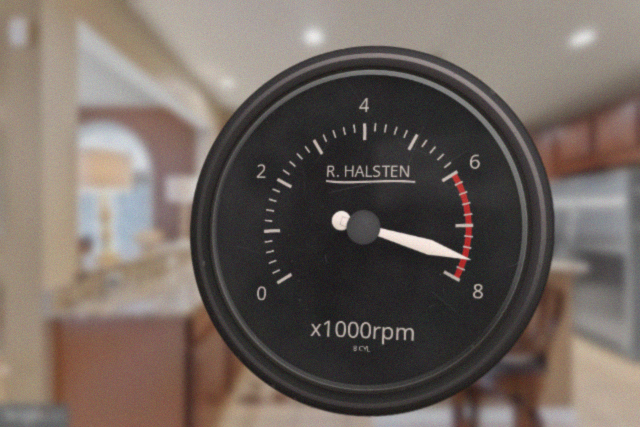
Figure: 7600rpm
